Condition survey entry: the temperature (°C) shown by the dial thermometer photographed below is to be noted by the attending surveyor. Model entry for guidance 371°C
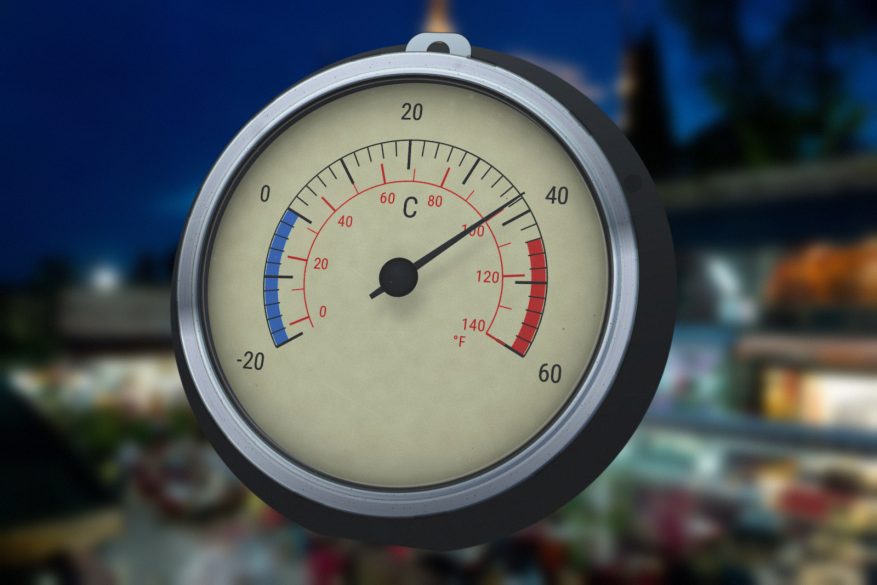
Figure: 38°C
